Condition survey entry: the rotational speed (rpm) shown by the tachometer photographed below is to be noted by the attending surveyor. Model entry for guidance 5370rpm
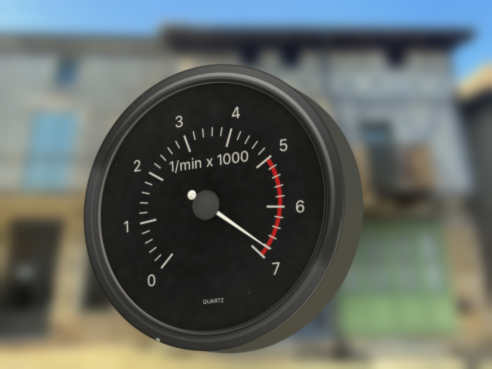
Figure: 6800rpm
